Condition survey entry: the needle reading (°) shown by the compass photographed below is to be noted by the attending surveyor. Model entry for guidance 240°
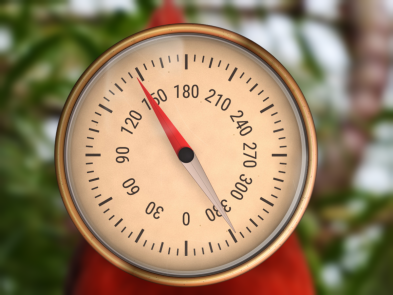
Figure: 147.5°
